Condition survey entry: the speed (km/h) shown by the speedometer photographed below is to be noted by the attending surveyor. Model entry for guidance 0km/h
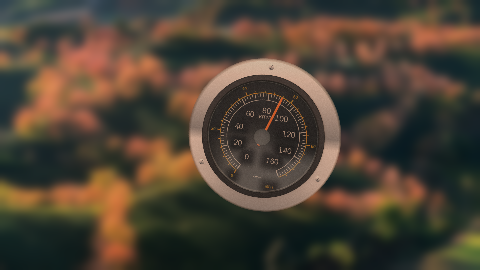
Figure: 90km/h
